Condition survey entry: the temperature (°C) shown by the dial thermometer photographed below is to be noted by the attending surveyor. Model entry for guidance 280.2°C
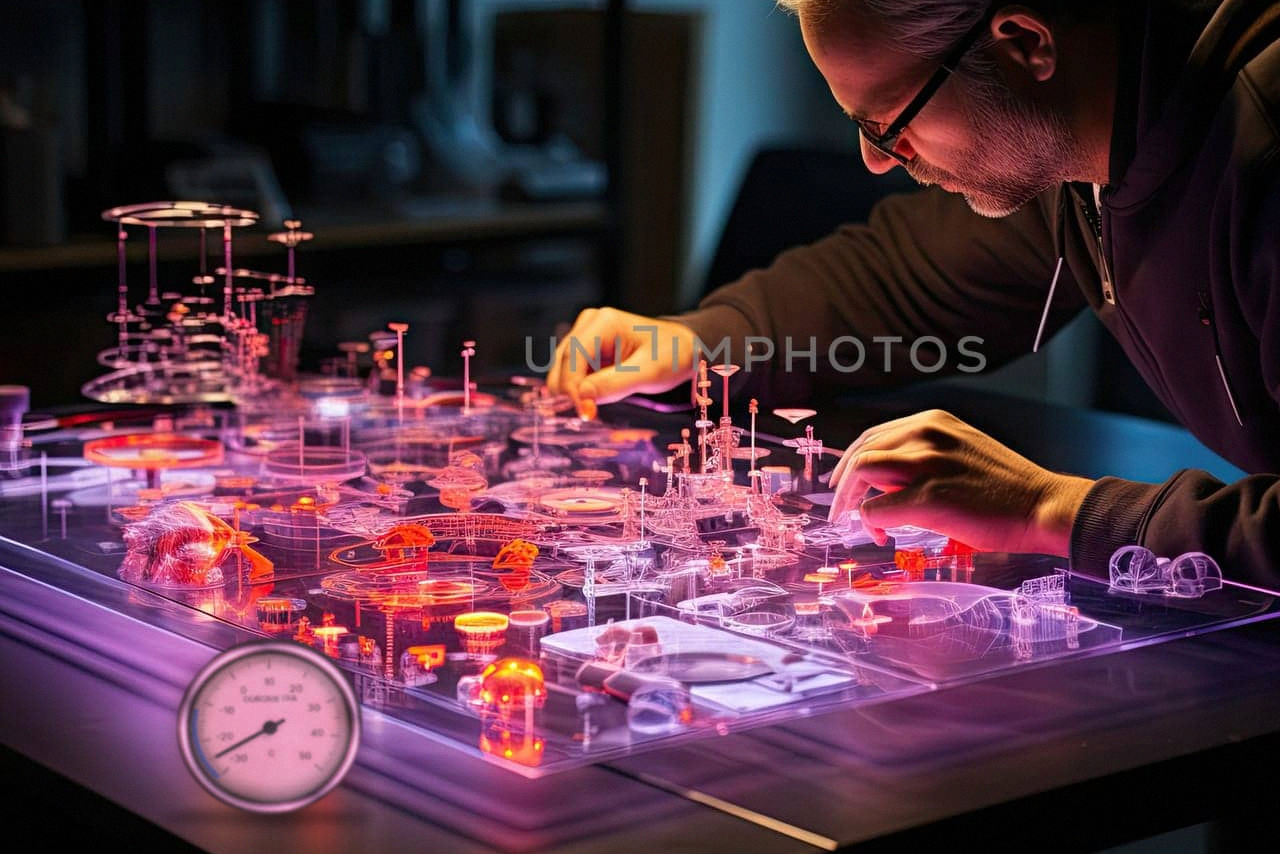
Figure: -25°C
